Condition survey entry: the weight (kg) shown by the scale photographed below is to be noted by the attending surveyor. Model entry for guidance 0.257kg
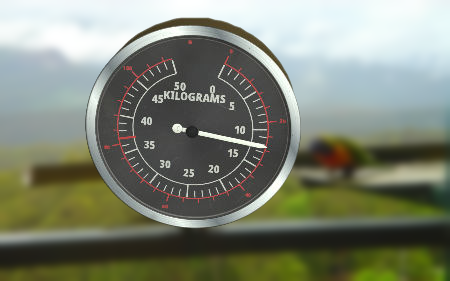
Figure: 12kg
